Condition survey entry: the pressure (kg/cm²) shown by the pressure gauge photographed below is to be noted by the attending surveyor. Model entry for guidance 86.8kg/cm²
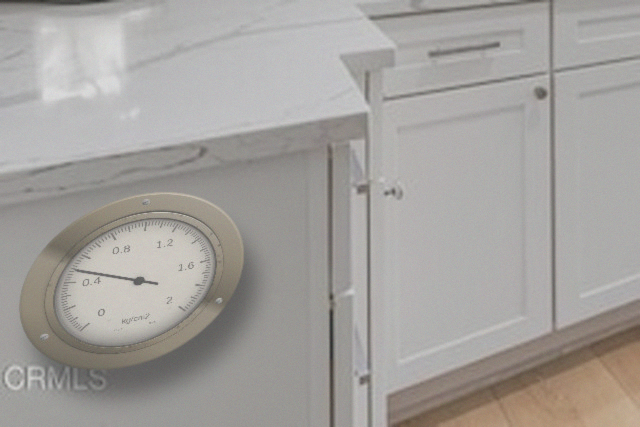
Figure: 0.5kg/cm²
